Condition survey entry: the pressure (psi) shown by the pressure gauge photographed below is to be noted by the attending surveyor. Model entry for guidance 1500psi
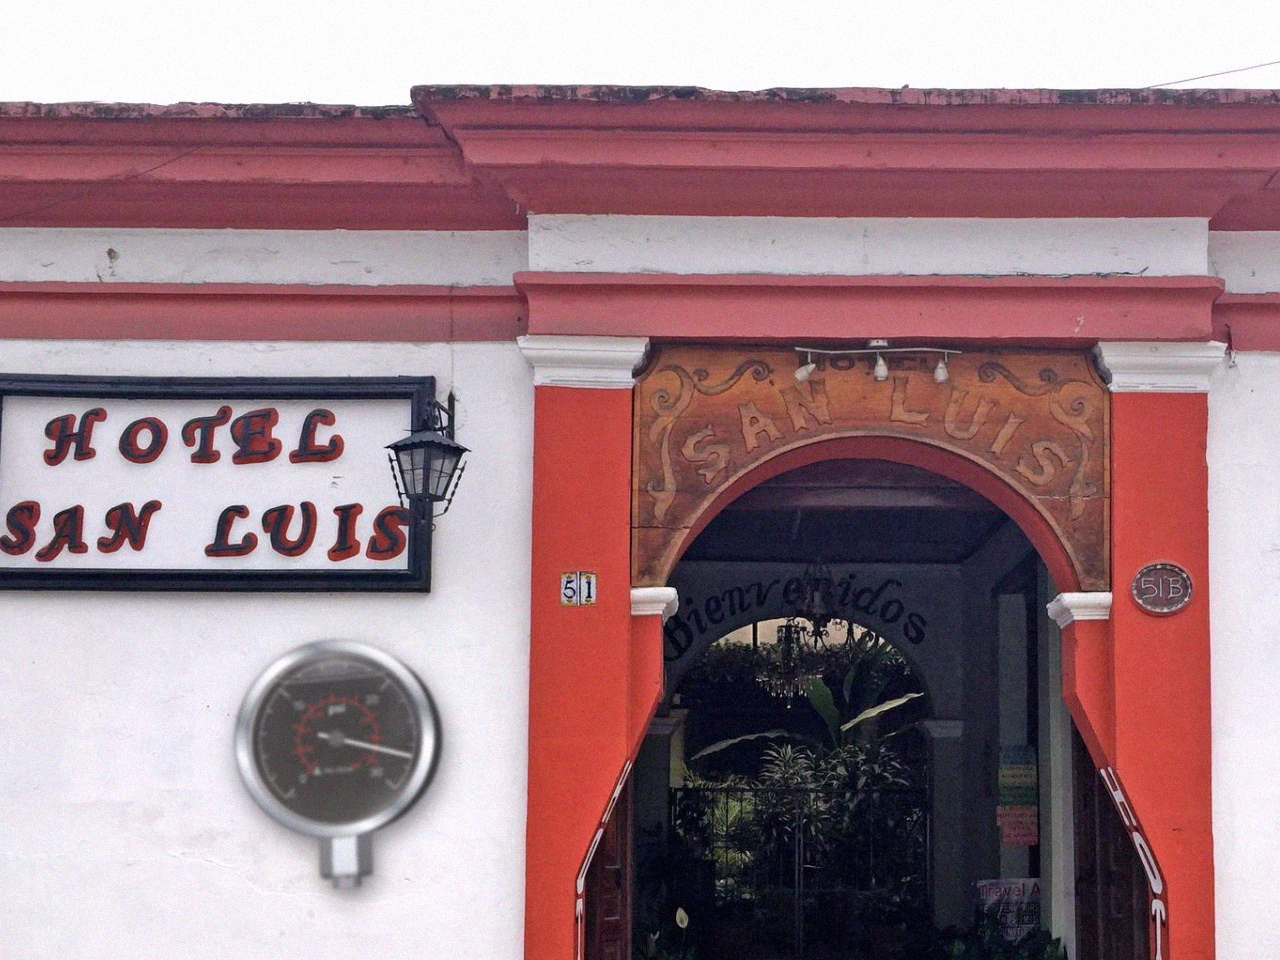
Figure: 27psi
